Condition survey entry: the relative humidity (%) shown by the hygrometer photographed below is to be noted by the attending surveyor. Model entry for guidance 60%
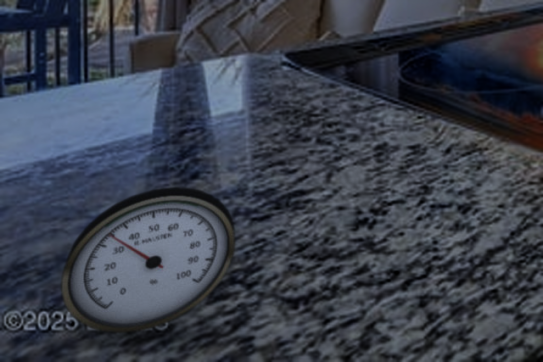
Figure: 35%
